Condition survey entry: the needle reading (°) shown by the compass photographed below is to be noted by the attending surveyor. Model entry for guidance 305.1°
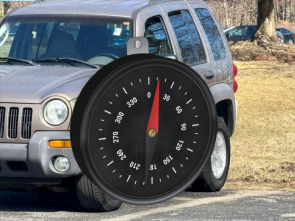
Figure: 10°
